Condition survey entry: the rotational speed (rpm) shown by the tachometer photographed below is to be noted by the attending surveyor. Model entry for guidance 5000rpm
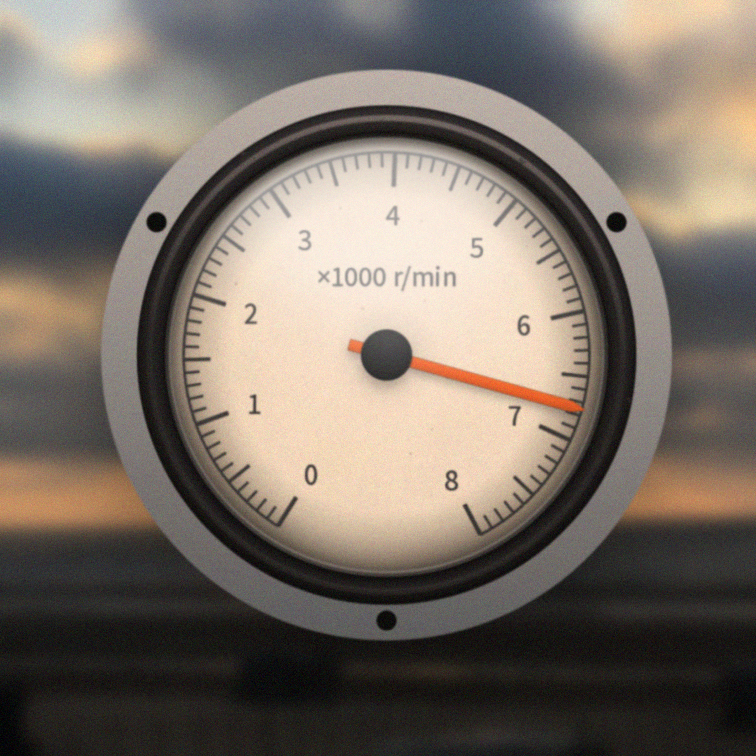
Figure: 6750rpm
